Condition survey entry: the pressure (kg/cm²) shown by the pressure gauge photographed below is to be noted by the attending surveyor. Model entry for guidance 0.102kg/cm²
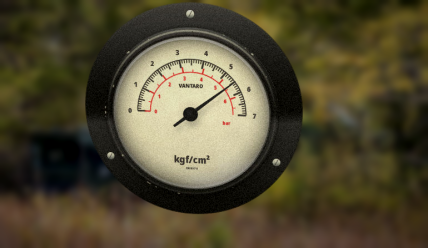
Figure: 5.5kg/cm²
